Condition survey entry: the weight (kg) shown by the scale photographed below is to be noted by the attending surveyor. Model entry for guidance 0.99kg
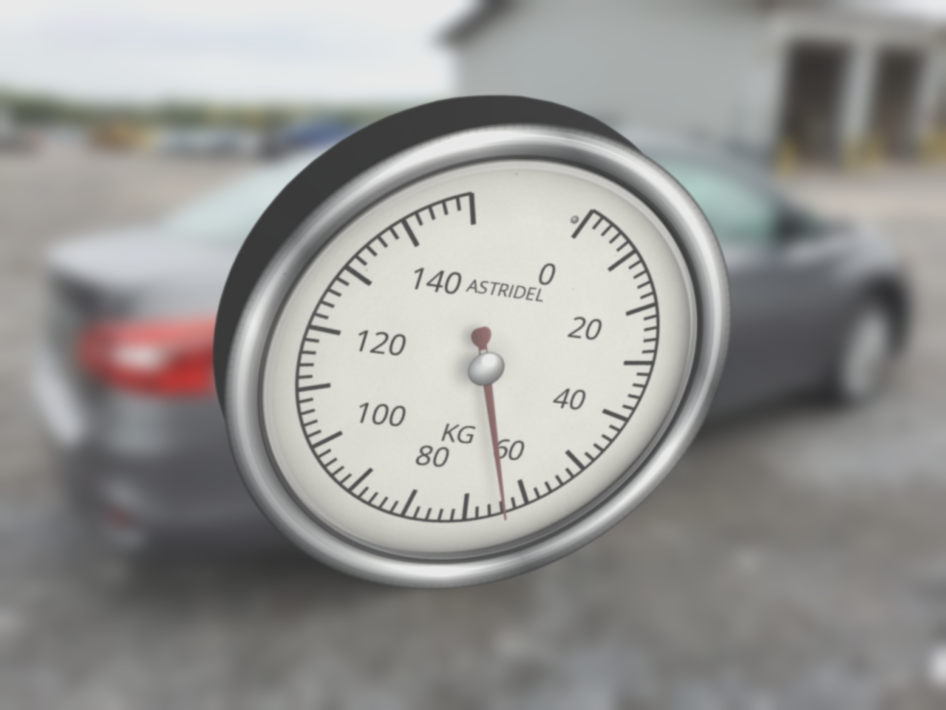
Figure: 64kg
